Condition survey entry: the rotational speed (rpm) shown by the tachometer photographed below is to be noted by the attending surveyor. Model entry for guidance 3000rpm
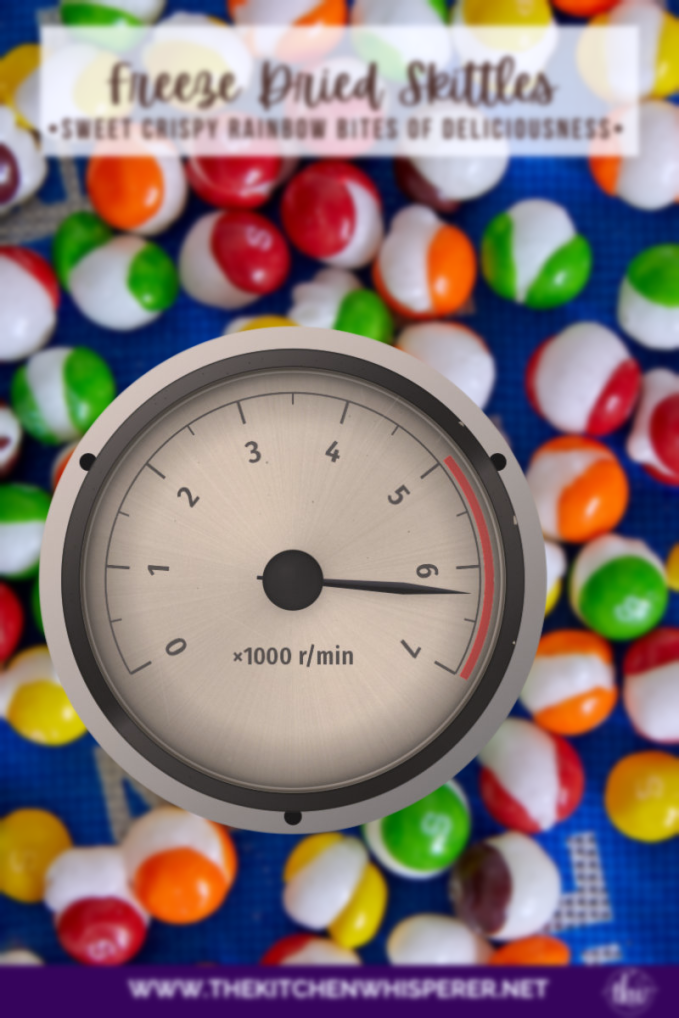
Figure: 6250rpm
